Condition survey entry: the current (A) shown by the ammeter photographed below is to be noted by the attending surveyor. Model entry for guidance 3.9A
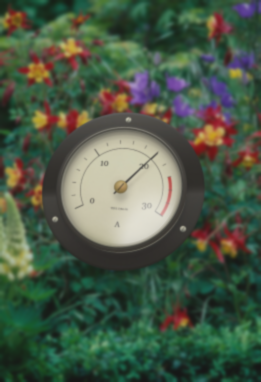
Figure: 20A
